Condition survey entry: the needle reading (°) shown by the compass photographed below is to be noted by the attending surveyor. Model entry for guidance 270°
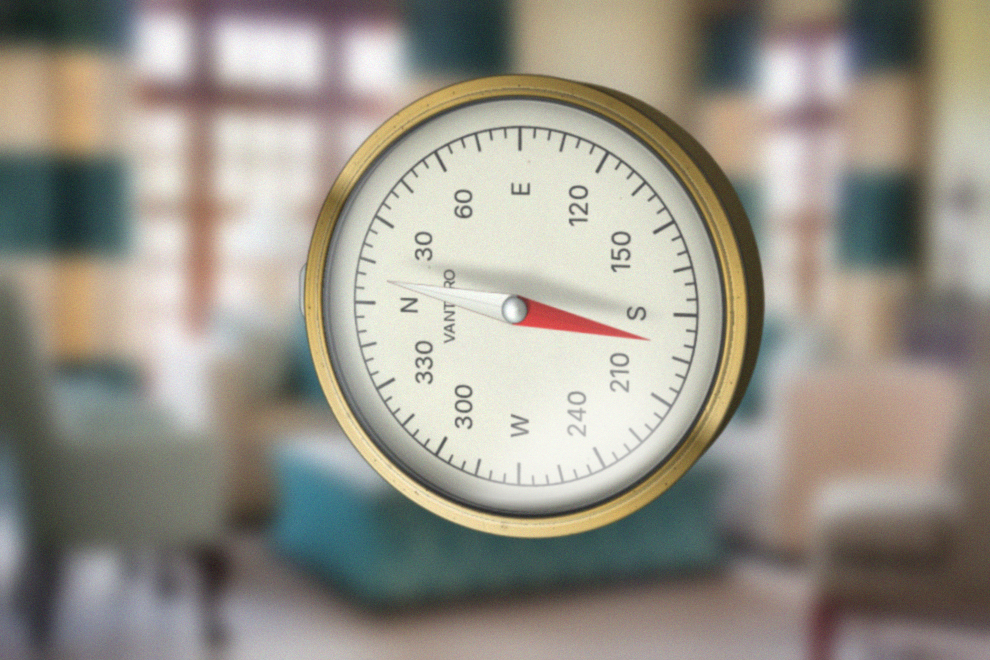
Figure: 190°
